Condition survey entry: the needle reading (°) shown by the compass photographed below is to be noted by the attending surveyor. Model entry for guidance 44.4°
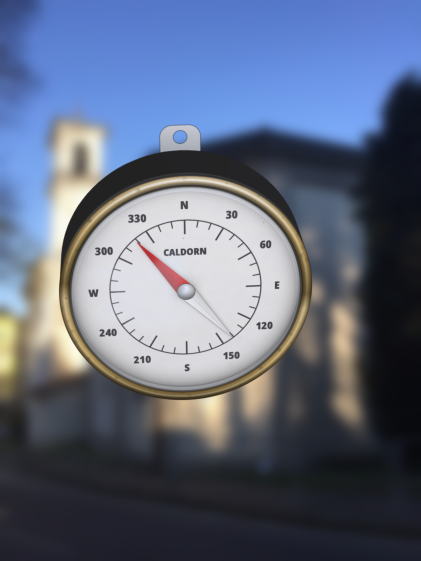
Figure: 320°
